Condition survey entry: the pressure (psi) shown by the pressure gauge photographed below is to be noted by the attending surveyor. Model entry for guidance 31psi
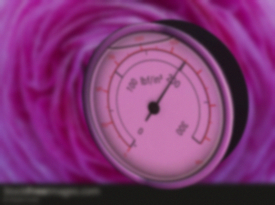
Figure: 200psi
